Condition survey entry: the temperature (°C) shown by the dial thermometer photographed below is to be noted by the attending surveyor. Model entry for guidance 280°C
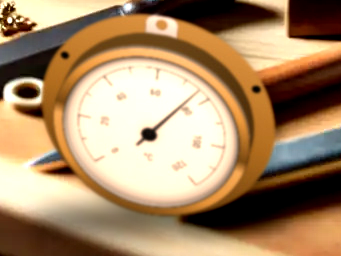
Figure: 75°C
